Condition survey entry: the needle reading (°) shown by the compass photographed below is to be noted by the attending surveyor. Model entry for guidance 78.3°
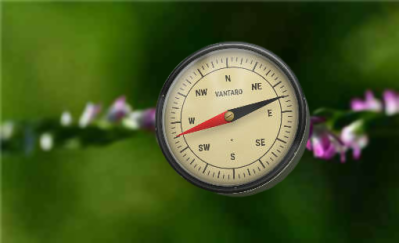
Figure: 255°
